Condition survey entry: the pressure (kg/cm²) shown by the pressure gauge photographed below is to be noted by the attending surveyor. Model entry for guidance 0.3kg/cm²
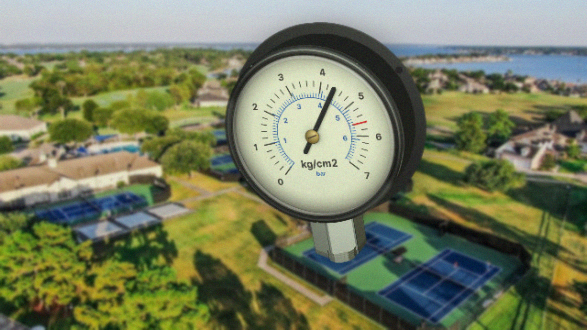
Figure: 4.4kg/cm²
